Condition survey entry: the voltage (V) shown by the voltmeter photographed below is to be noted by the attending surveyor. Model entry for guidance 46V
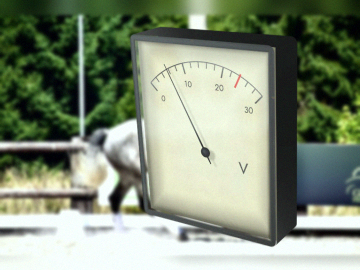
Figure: 6V
